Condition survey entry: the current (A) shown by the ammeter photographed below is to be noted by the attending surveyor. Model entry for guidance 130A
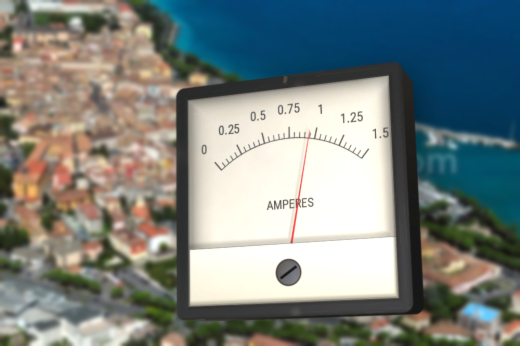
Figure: 0.95A
